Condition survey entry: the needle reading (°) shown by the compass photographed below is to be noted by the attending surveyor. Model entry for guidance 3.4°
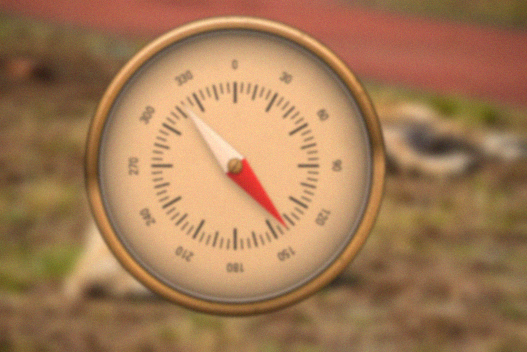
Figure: 140°
